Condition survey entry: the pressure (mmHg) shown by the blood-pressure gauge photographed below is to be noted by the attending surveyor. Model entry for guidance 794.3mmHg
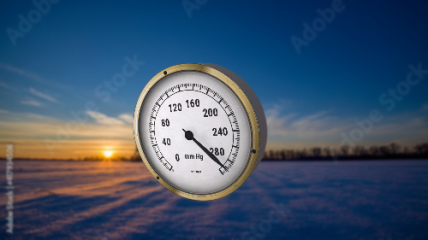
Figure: 290mmHg
